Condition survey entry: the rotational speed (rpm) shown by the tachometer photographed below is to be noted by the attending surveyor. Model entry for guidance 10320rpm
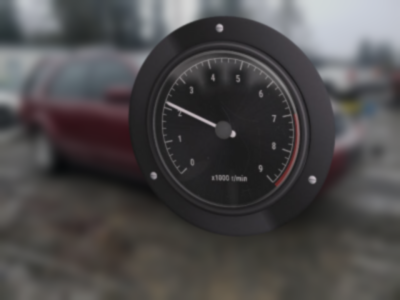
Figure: 2200rpm
